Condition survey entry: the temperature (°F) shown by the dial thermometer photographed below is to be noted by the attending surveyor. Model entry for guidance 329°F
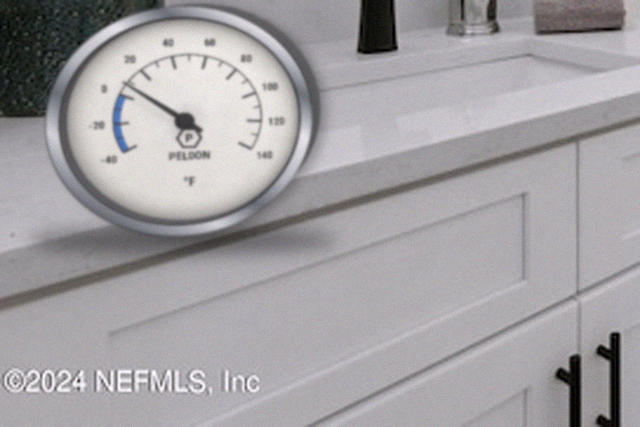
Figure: 10°F
